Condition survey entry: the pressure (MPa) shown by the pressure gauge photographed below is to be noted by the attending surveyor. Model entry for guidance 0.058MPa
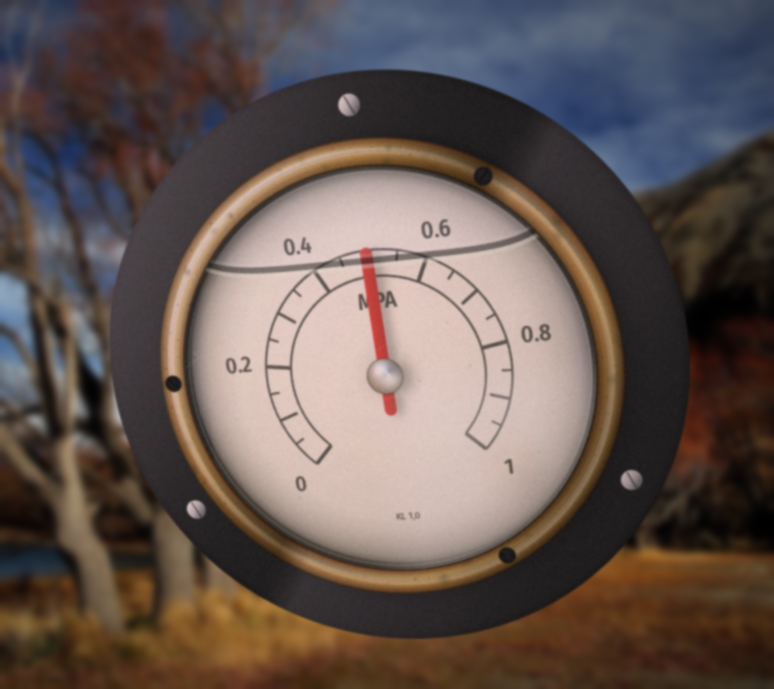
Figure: 0.5MPa
